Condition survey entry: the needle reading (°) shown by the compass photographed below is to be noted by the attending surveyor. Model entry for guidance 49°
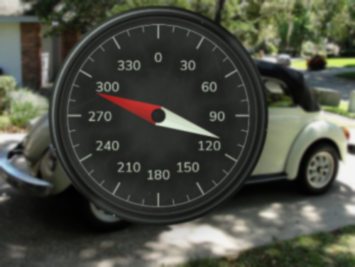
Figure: 290°
